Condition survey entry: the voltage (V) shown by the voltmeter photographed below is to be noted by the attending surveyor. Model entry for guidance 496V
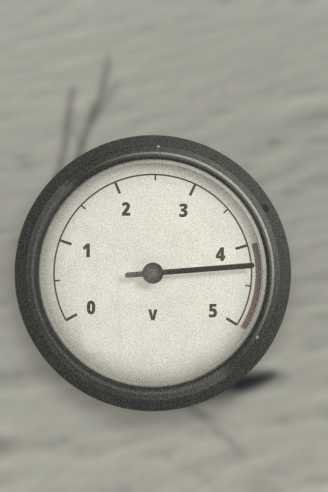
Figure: 4.25V
